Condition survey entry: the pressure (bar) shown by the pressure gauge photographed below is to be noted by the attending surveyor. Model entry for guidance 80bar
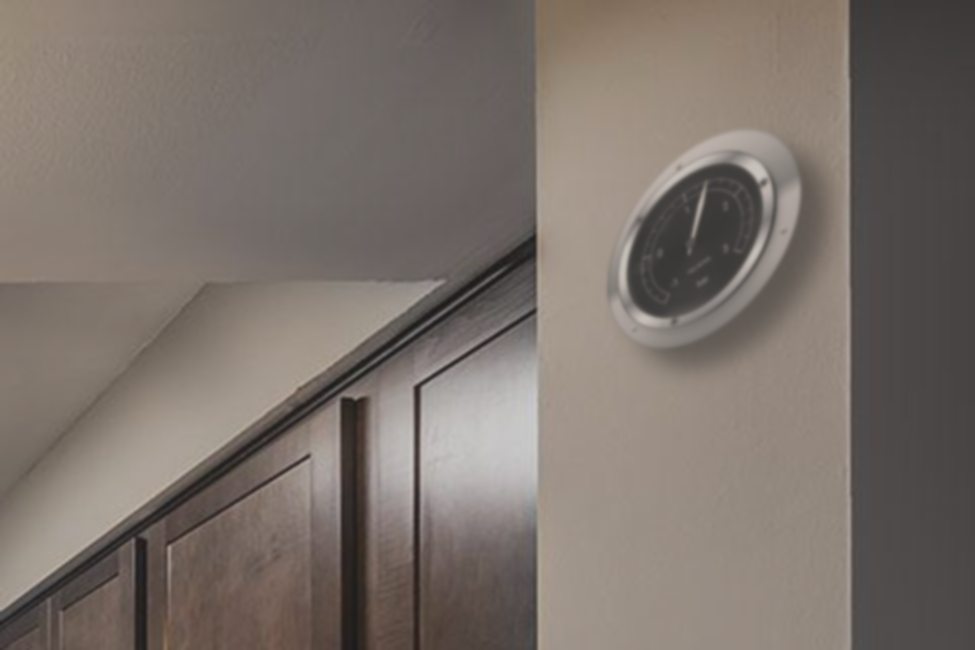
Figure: 1.4bar
